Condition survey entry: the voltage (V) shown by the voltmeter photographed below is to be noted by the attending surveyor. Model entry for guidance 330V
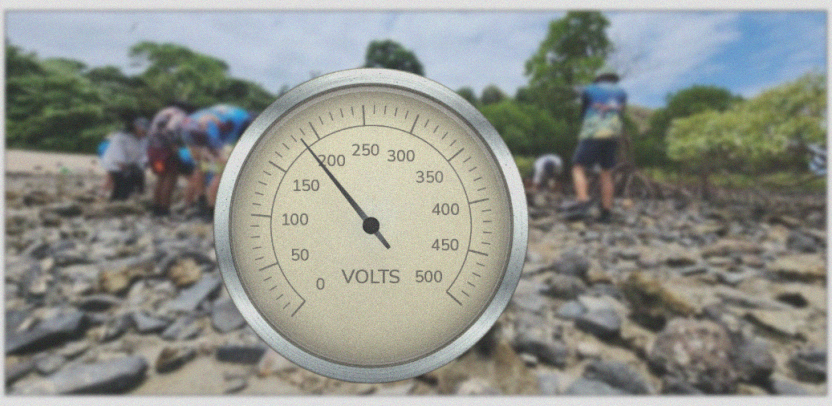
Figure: 185V
